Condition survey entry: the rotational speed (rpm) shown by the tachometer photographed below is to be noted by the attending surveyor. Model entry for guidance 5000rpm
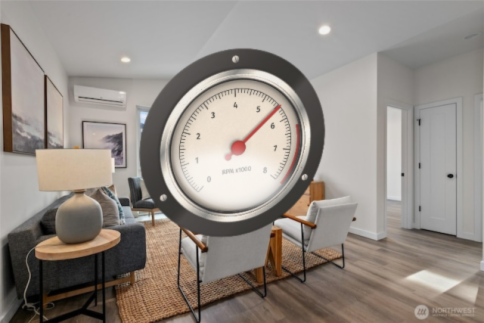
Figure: 5500rpm
